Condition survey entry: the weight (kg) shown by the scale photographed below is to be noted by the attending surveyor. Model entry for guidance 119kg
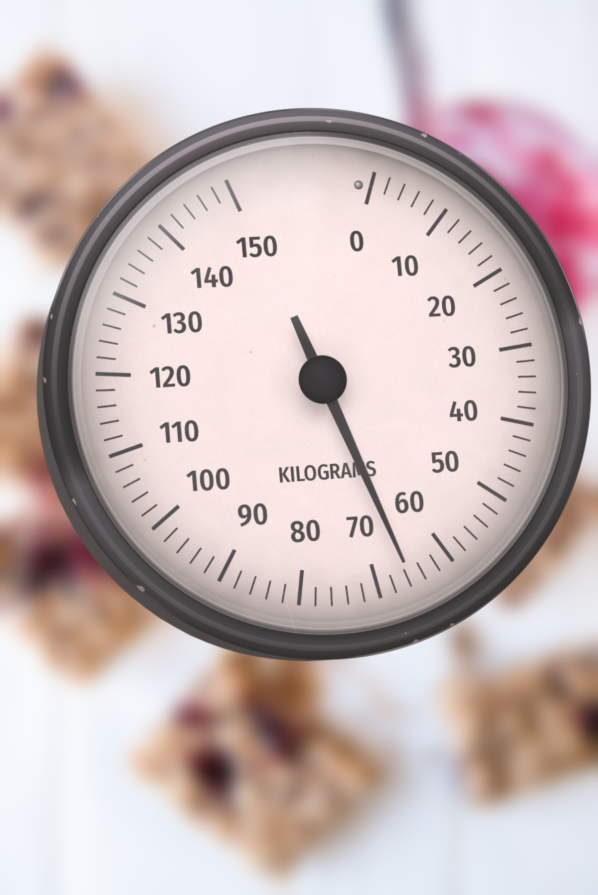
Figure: 66kg
